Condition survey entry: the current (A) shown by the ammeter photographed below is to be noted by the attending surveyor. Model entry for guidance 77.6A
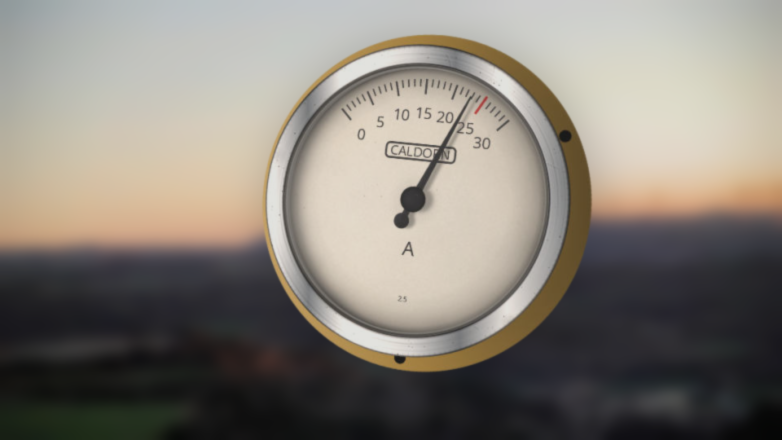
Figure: 23A
